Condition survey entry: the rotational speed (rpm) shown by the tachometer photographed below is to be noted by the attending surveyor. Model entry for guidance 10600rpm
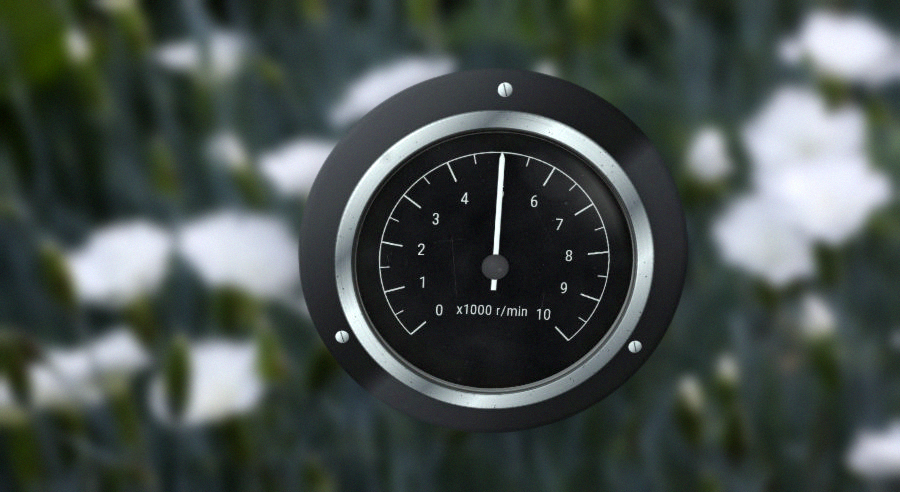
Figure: 5000rpm
